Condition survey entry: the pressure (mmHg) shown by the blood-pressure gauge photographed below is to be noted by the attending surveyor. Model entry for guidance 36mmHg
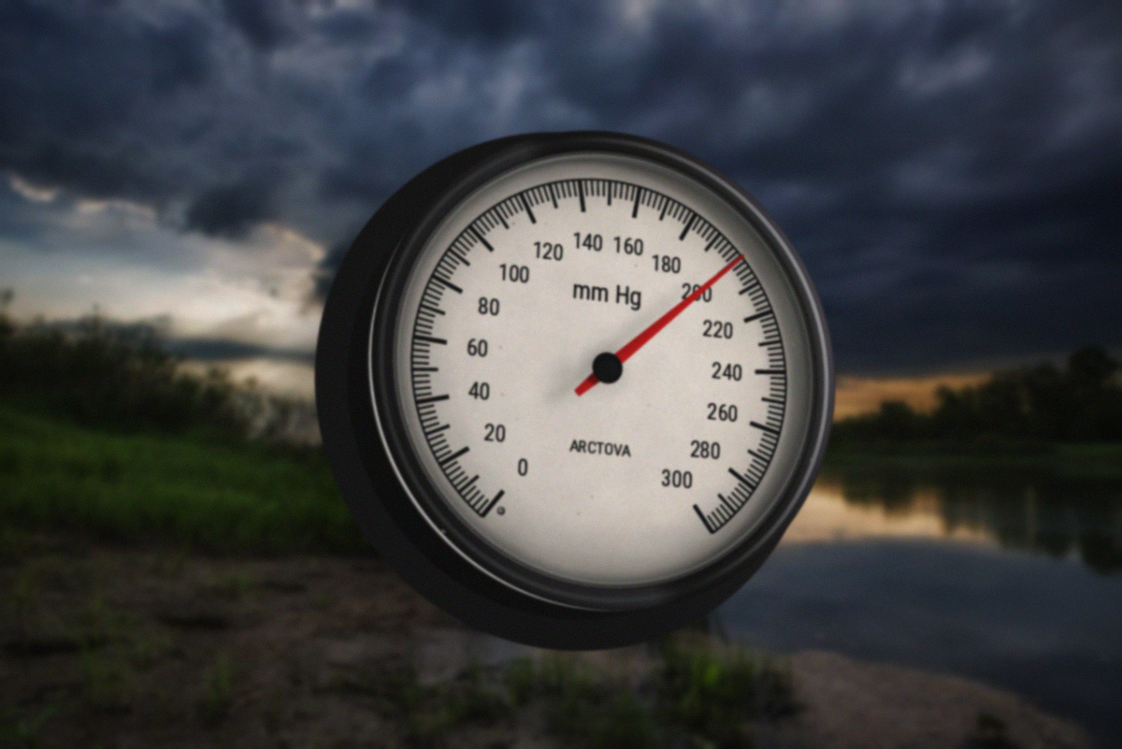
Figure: 200mmHg
